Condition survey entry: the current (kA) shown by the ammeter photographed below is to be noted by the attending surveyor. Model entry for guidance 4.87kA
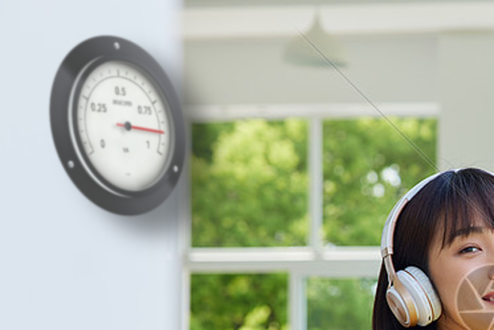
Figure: 0.9kA
